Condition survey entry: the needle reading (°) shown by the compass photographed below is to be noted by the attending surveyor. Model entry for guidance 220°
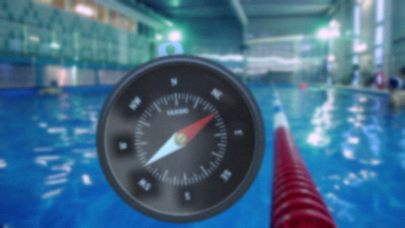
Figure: 60°
